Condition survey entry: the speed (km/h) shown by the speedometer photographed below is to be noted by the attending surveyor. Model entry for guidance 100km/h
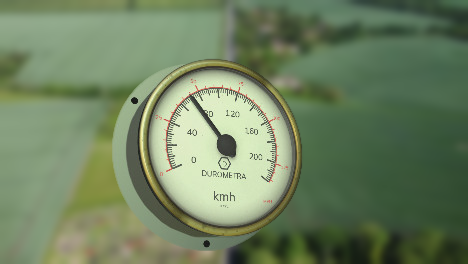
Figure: 70km/h
